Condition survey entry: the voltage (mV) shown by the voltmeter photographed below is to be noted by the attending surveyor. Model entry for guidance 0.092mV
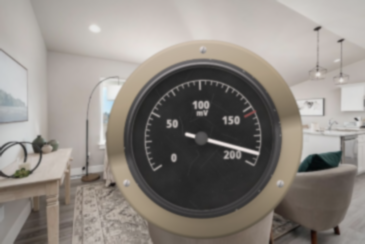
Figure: 190mV
